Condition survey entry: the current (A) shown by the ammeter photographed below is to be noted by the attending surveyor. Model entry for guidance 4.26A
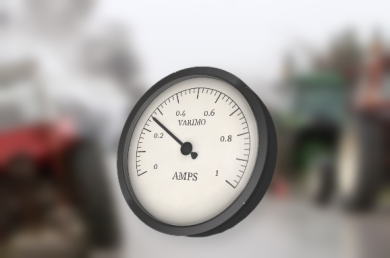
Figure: 0.26A
